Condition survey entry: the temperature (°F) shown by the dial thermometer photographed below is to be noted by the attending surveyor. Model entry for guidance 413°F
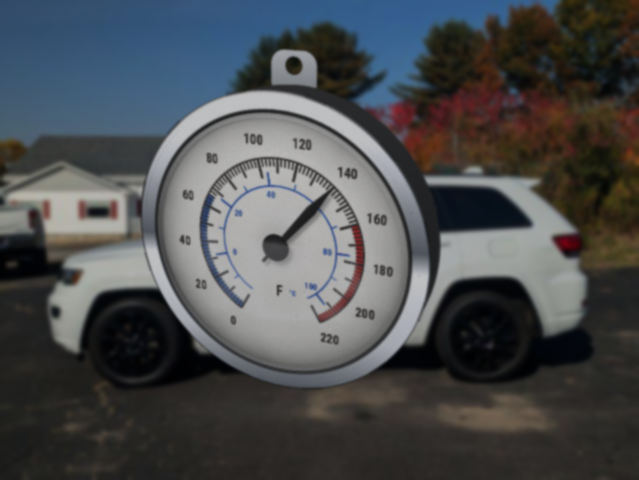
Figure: 140°F
